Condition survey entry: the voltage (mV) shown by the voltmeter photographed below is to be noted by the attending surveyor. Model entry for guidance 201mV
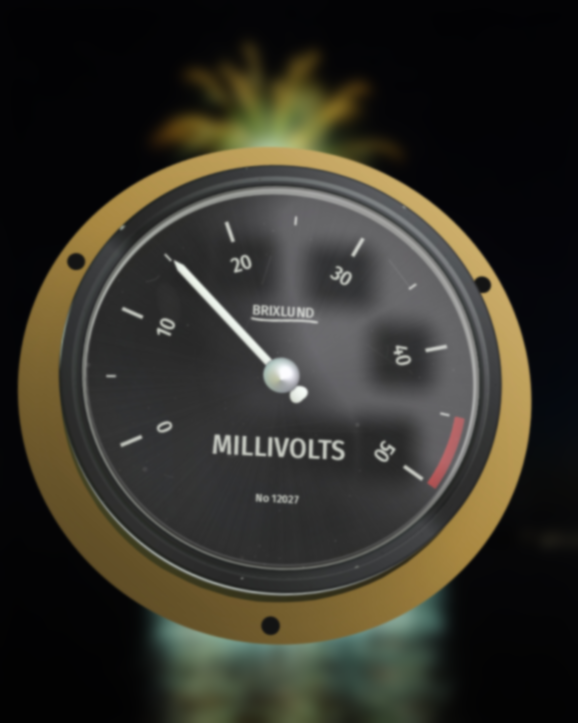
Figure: 15mV
